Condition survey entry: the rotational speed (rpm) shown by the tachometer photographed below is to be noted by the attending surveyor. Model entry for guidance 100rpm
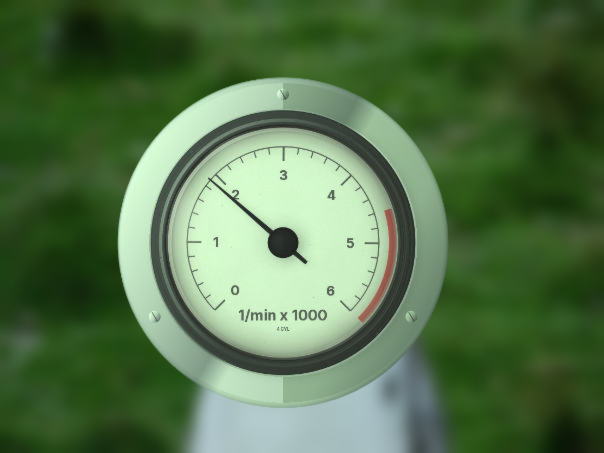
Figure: 1900rpm
